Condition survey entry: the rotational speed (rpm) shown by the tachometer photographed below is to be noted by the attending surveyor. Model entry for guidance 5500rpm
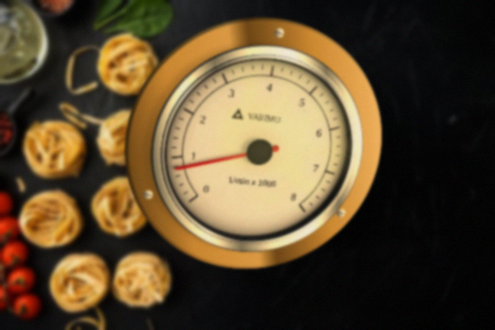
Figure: 800rpm
